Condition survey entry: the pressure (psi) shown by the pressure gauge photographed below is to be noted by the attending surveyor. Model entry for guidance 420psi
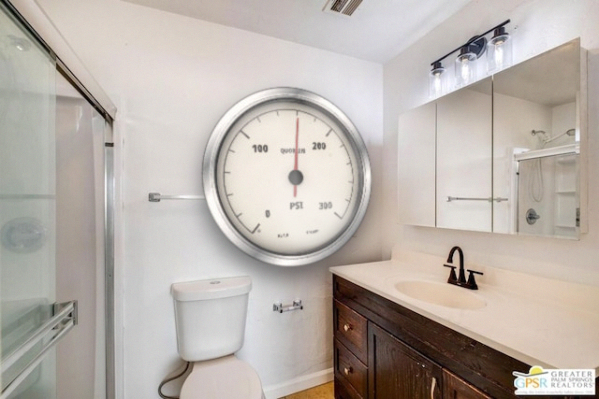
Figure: 160psi
